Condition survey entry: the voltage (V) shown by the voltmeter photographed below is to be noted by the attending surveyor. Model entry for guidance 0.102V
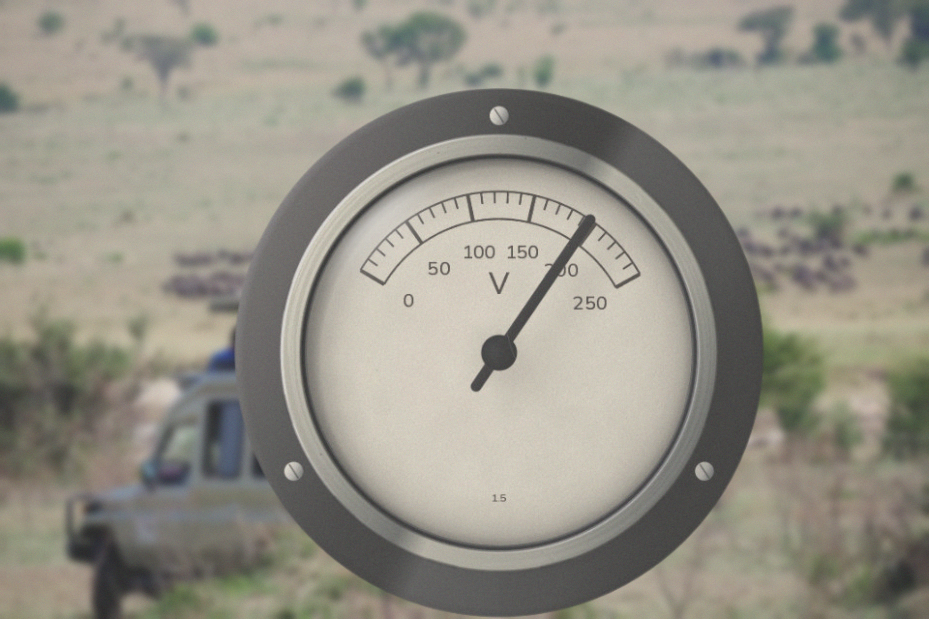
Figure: 195V
